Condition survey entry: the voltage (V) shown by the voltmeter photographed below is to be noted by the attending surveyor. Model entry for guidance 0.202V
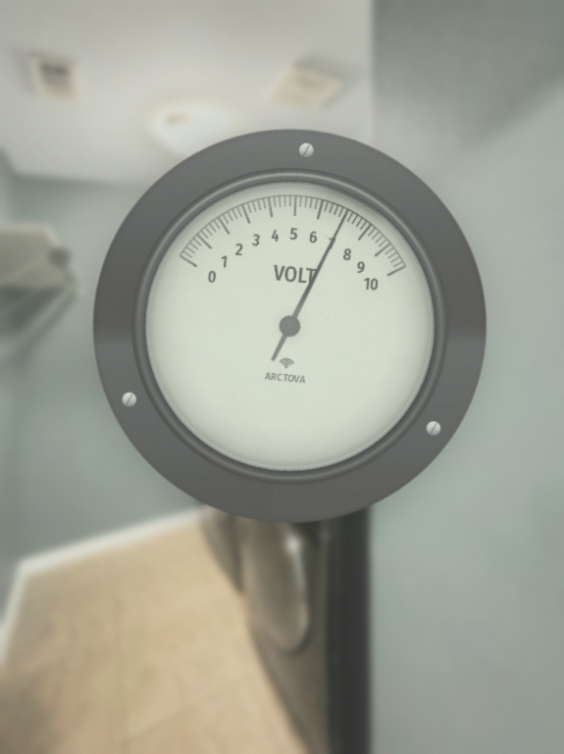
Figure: 7V
